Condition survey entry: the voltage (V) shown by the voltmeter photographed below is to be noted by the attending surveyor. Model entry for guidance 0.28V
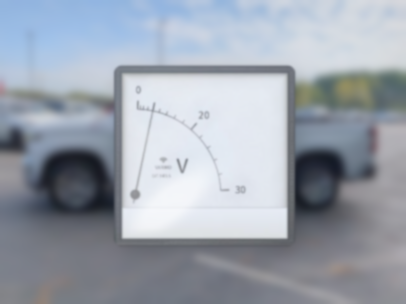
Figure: 10V
